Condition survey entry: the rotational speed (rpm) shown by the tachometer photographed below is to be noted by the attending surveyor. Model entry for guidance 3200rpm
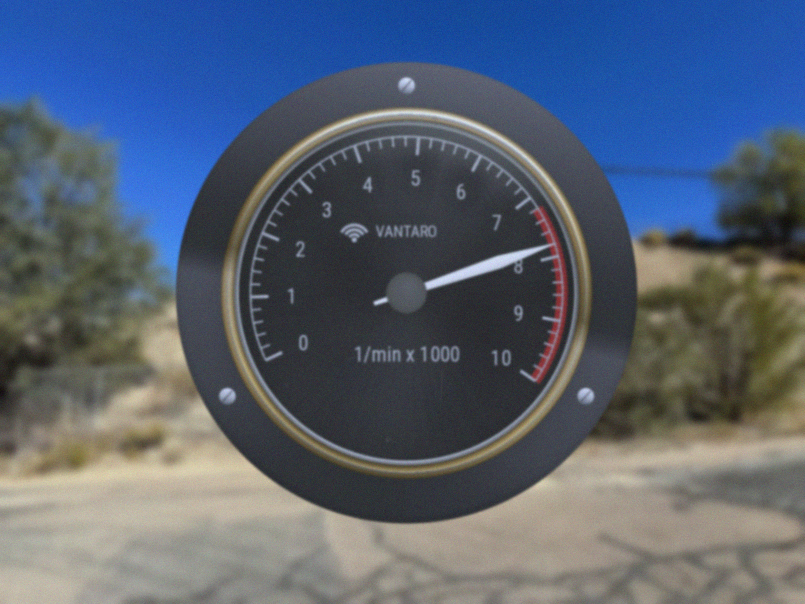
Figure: 7800rpm
